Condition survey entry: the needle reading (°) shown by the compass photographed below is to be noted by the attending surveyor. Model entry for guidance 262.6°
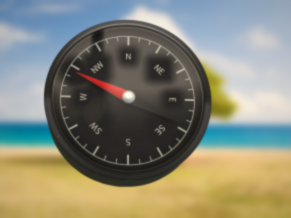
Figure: 295°
